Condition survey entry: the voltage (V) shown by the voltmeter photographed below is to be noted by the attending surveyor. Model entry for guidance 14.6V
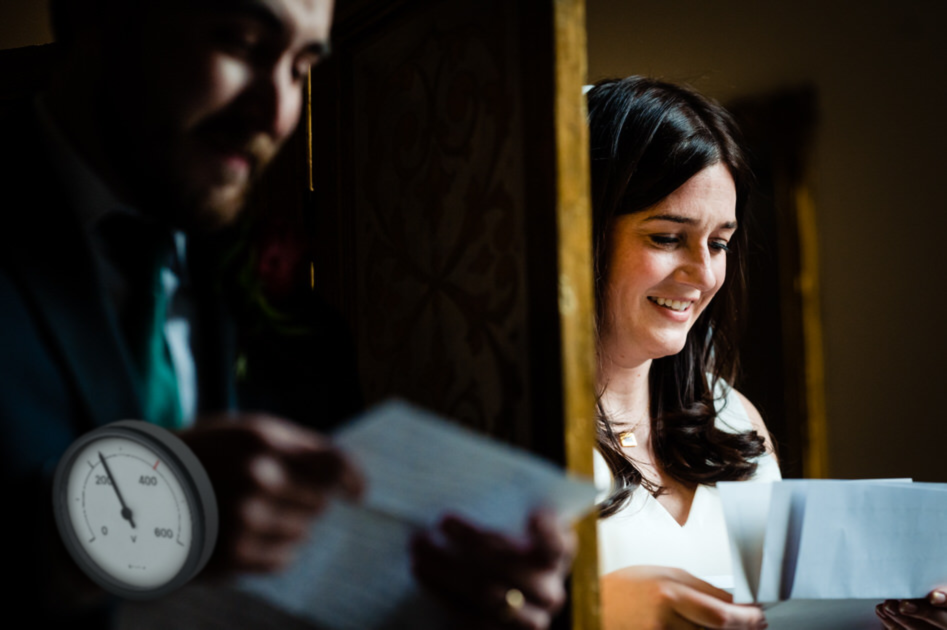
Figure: 250V
